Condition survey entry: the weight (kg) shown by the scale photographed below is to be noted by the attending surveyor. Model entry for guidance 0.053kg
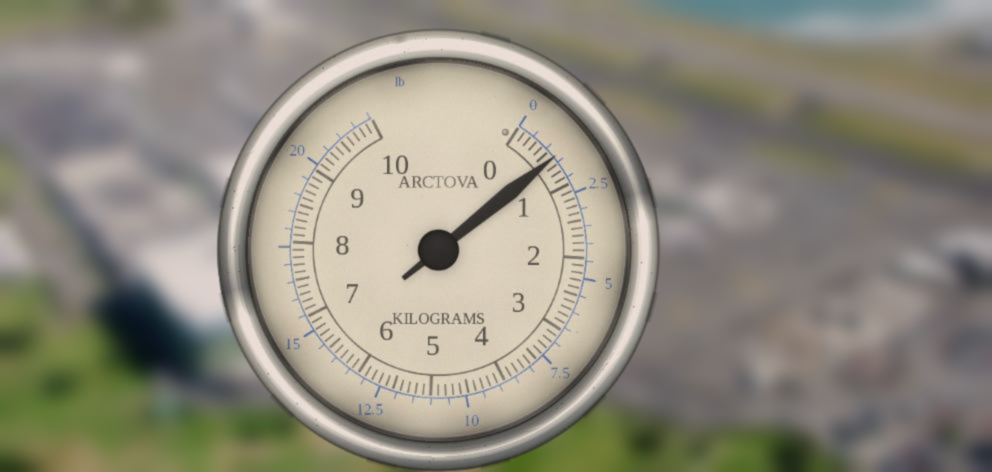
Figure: 0.6kg
